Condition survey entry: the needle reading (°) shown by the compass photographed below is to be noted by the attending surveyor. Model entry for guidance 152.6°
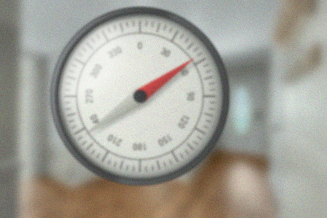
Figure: 55°
